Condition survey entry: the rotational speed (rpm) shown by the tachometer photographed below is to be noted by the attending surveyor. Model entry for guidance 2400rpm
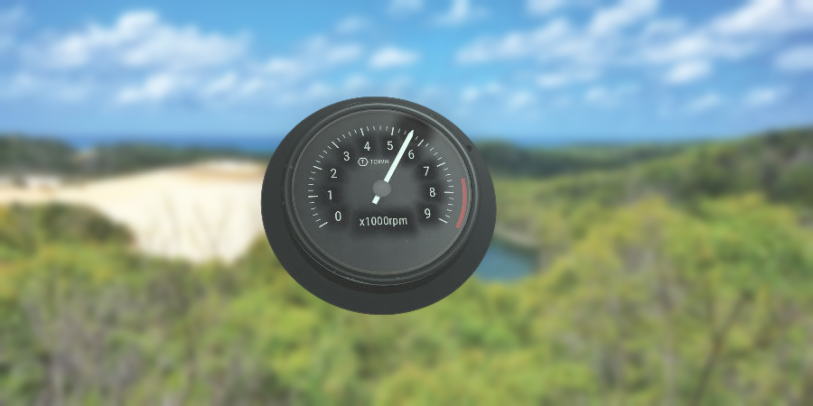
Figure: 5600rpm
